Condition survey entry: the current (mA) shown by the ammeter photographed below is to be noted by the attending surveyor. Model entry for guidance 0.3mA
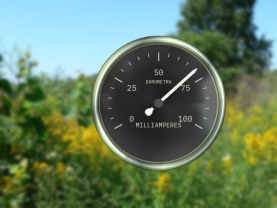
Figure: 70mA
